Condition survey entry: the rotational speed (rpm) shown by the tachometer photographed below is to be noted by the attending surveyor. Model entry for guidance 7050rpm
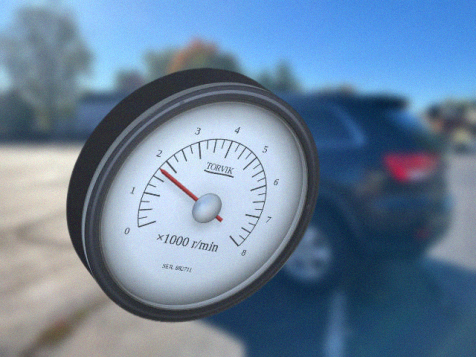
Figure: 1750rpm
